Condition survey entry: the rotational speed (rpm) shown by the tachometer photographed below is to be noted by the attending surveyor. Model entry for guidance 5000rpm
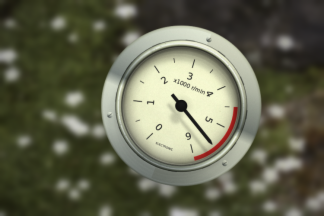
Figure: 5500rpm
